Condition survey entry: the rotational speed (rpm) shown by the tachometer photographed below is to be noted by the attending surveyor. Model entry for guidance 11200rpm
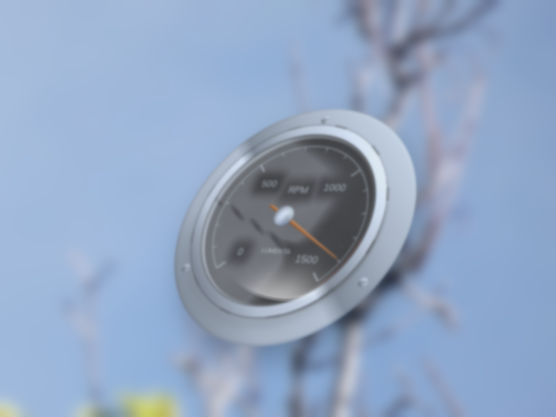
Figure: 1400rpm
